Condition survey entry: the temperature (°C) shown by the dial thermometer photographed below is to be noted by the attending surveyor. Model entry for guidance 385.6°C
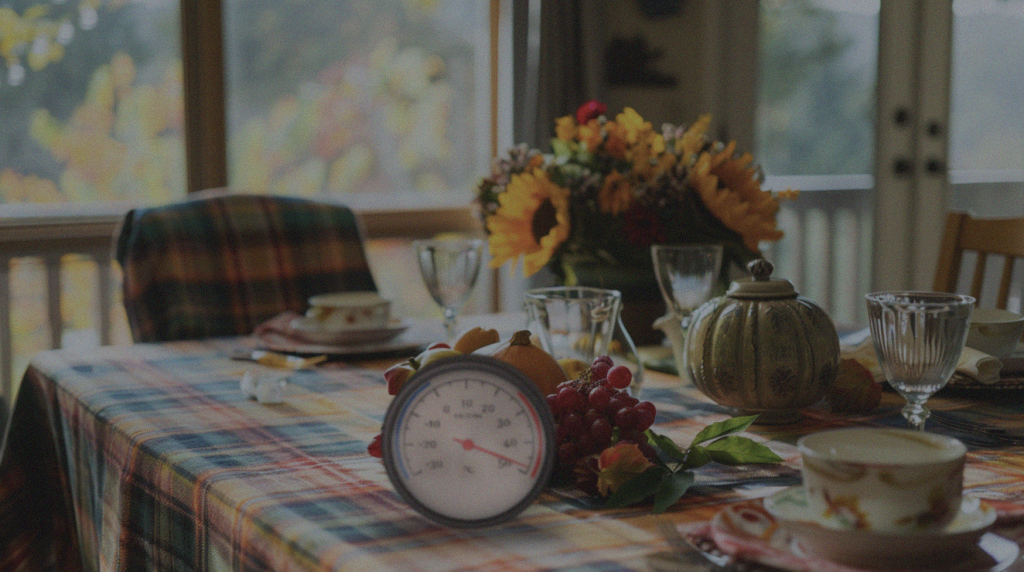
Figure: 47.5°C
